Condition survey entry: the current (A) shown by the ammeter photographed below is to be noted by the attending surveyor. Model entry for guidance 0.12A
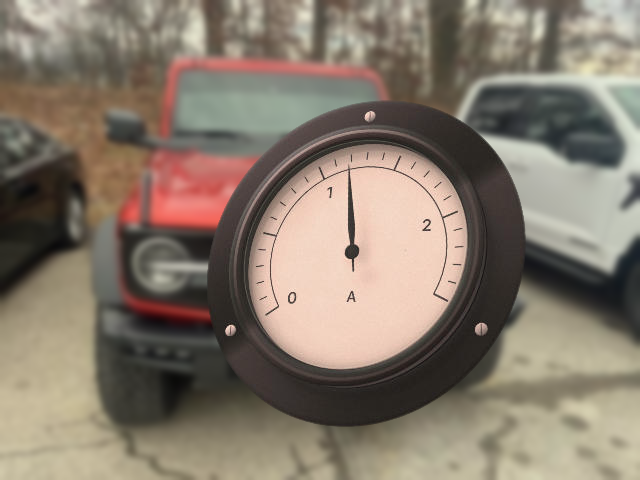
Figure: 1.2A
